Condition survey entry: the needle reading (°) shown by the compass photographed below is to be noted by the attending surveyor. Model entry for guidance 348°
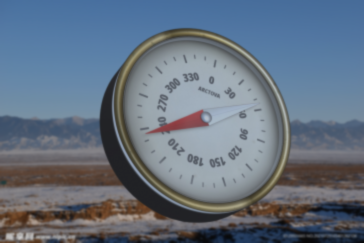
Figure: 235°
